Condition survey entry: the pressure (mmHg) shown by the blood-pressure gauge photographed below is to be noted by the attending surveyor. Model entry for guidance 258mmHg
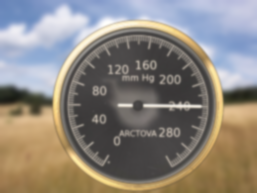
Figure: 240mmHg
